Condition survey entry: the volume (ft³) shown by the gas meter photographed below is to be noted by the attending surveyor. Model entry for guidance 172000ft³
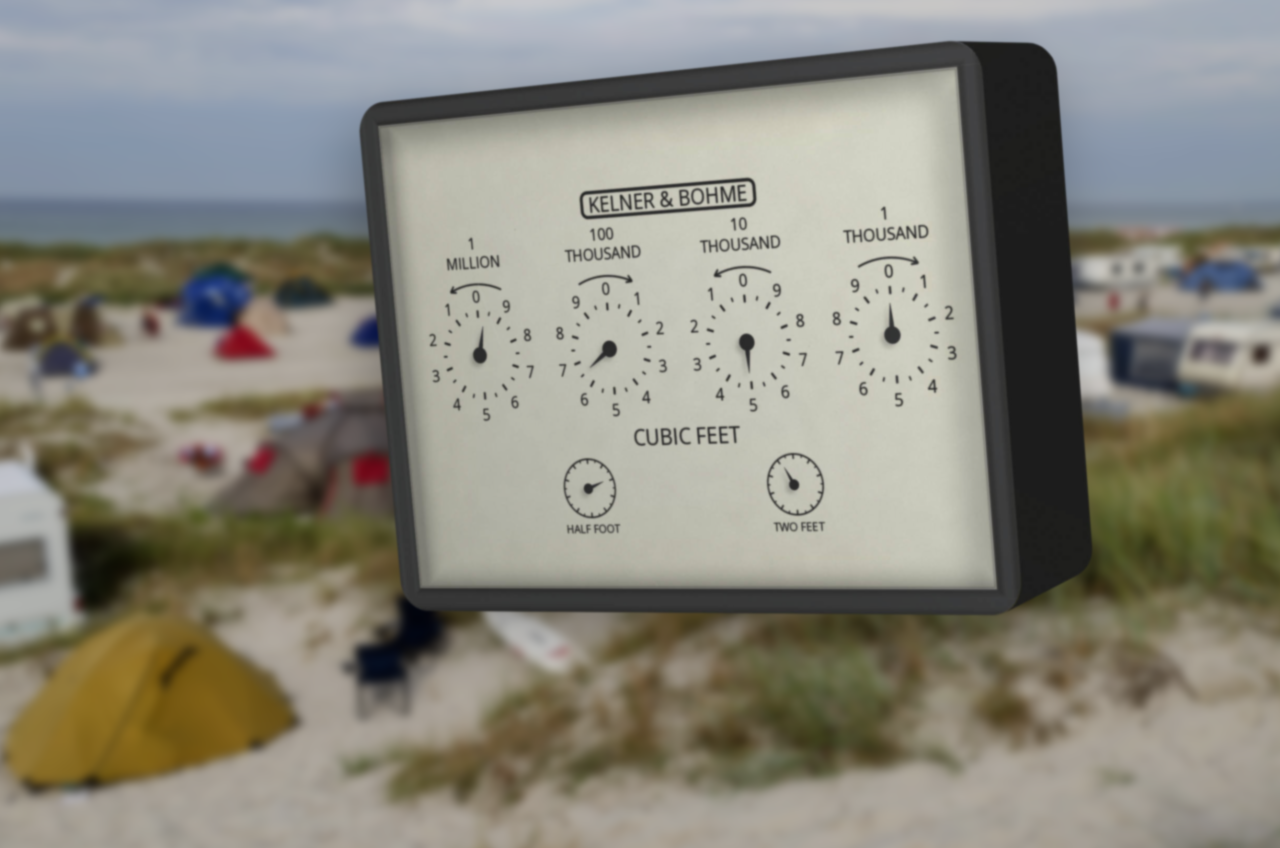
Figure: 965000ft³
